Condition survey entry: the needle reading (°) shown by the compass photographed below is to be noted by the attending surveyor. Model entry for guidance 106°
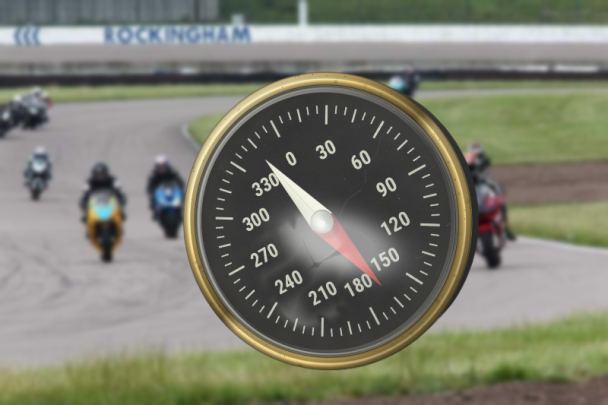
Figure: 165°
